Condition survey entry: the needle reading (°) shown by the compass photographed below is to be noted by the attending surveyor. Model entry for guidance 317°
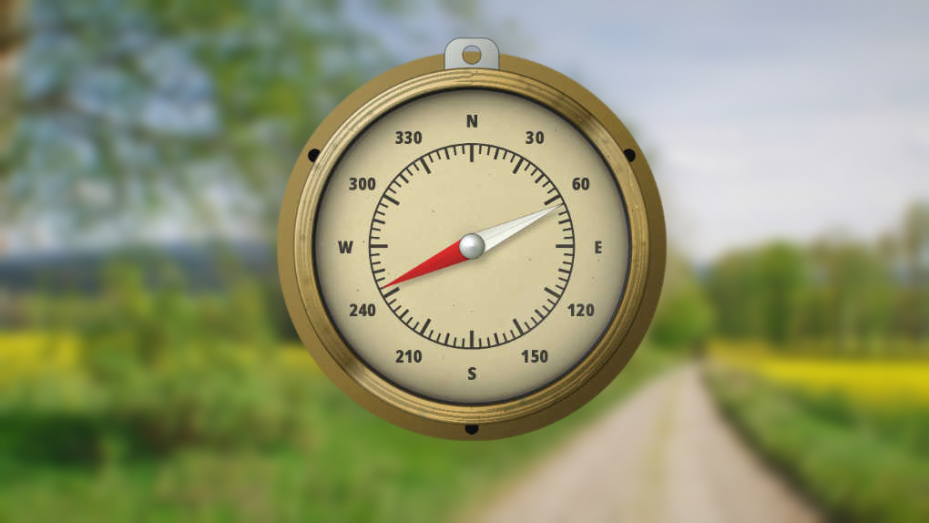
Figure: 245°
